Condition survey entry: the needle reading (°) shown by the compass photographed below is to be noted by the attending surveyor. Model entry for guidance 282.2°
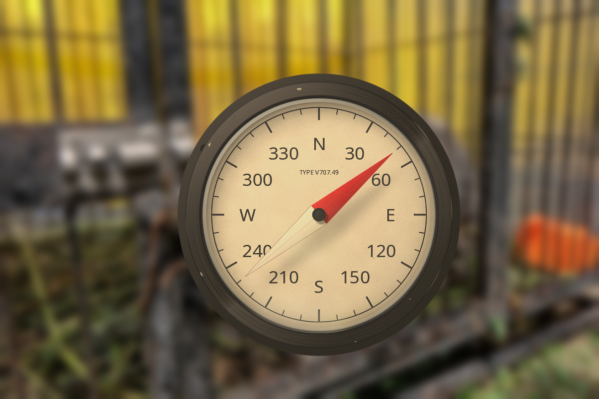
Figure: 50°
